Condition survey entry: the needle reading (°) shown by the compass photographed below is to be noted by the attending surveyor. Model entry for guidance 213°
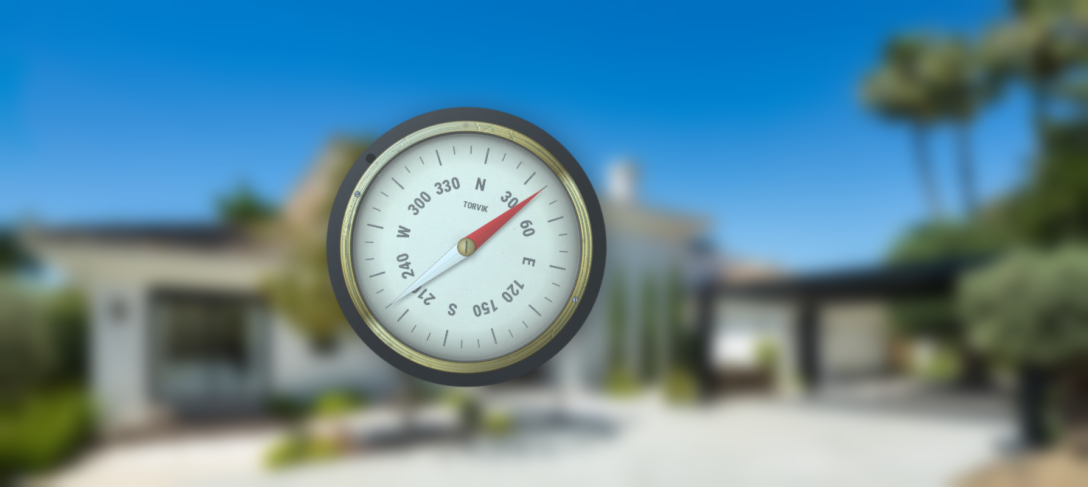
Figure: 40°
